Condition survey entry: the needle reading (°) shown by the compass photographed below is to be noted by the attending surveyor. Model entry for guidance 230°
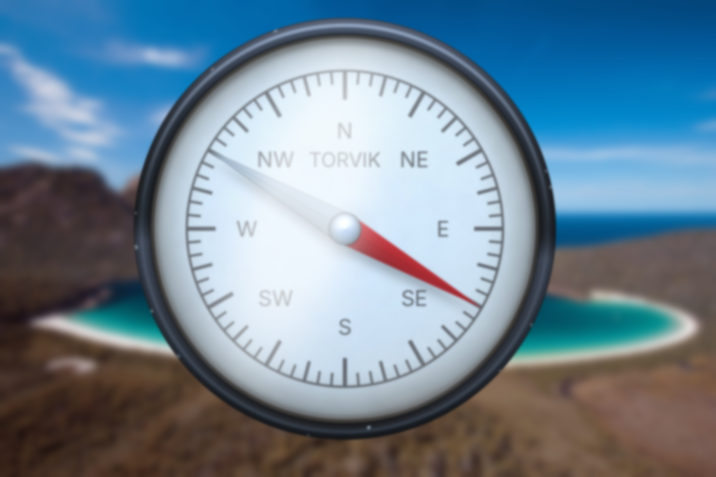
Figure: 120°
